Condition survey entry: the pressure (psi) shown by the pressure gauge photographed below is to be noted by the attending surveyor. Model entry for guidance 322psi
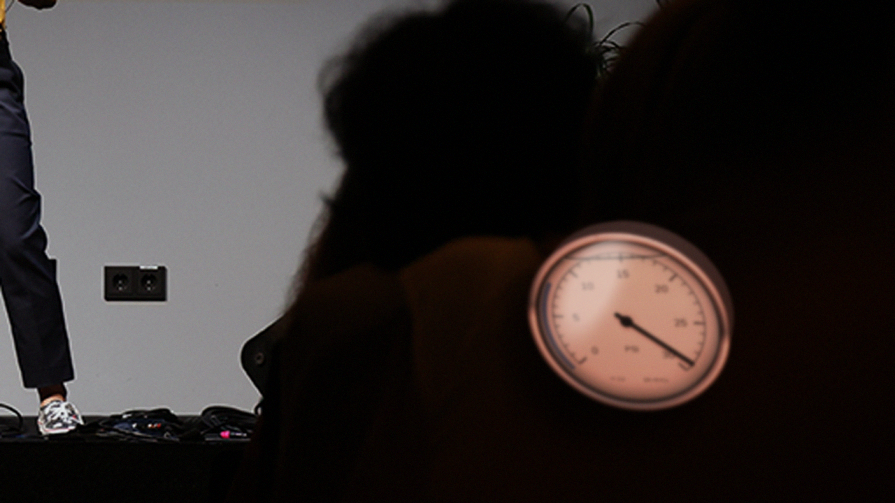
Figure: 29psi
